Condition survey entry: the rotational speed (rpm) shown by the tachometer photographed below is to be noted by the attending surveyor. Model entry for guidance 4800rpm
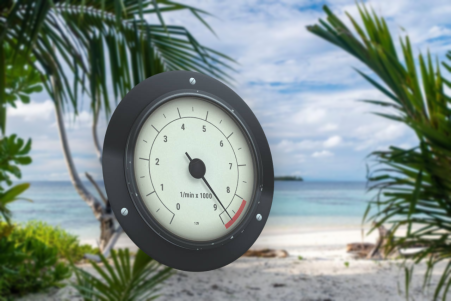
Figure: 8750rpm
